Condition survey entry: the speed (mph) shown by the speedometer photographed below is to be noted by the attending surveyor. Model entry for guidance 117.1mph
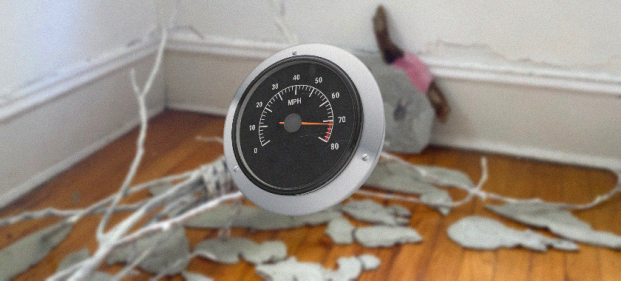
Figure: 72mph
